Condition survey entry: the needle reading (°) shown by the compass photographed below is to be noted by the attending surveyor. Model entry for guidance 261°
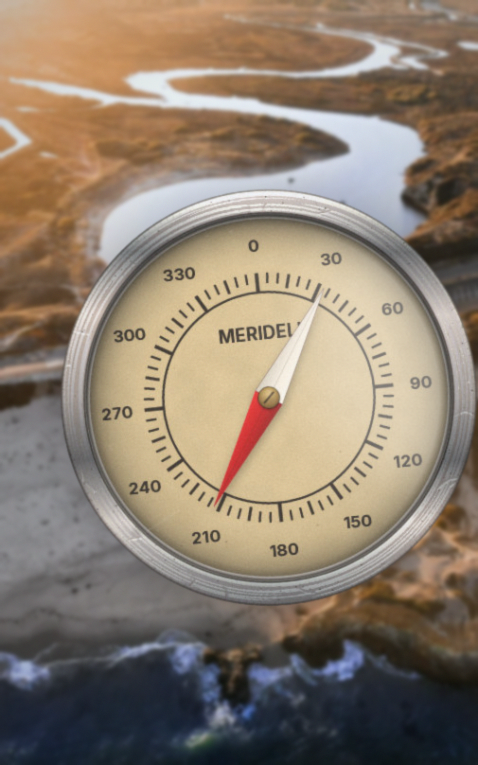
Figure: 212.5°
